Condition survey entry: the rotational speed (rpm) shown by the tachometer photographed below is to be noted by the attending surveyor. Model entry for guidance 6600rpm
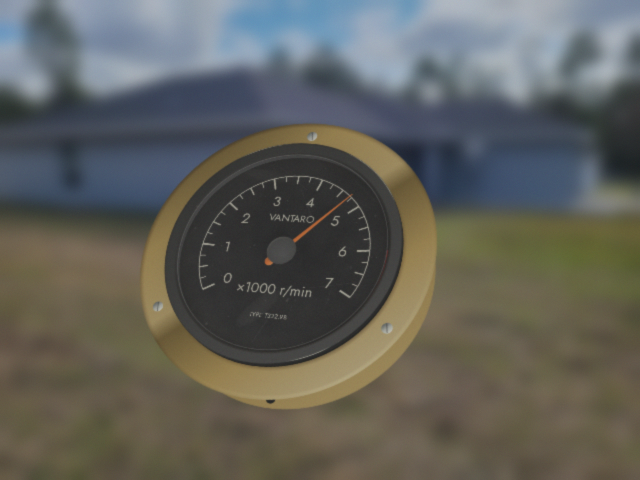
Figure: 4750rpm
